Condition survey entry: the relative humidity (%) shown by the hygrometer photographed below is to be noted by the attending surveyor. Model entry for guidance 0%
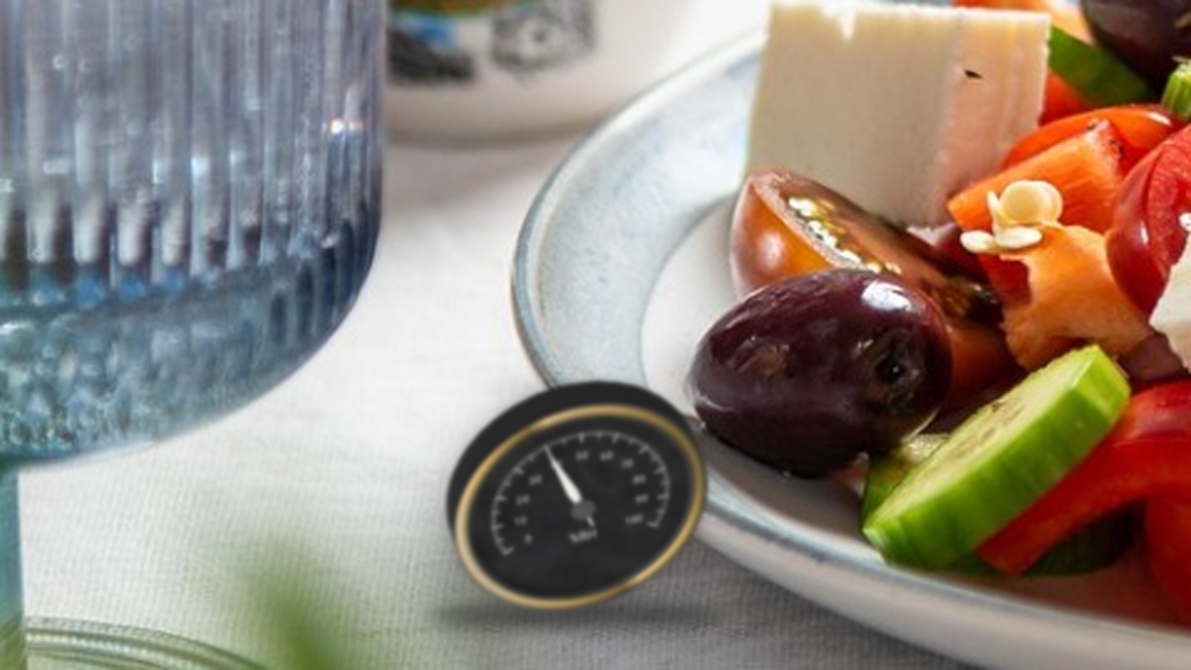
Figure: 40%
